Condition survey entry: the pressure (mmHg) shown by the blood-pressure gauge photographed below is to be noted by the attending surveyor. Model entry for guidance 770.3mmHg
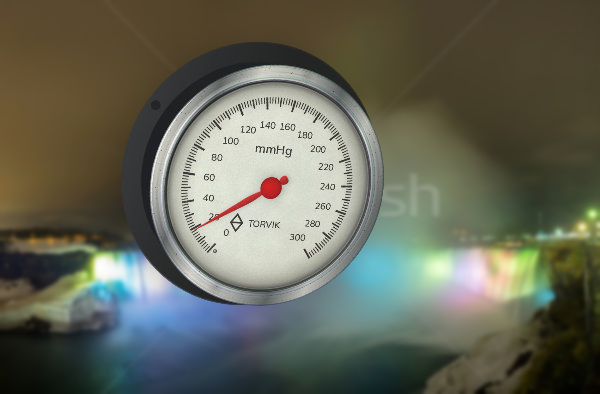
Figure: 20mmHg
